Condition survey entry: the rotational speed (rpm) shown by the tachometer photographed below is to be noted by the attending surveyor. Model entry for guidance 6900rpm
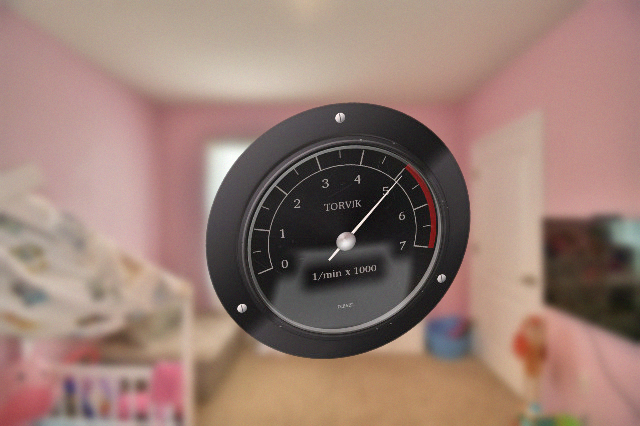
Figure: 5000rpm
